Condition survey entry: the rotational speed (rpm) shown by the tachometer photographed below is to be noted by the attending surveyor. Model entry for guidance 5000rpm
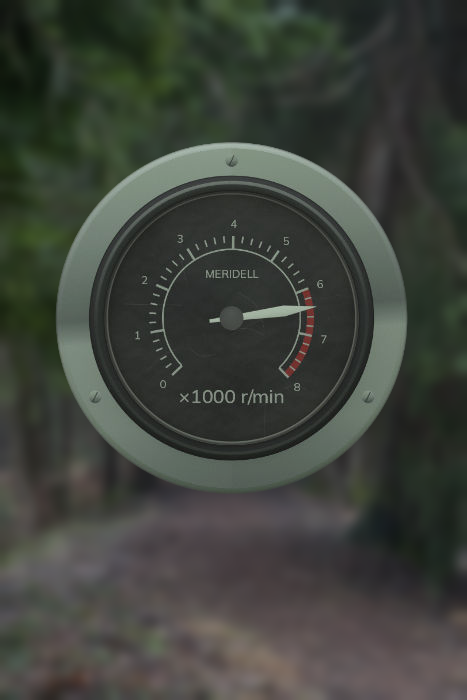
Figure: 6400rpm
